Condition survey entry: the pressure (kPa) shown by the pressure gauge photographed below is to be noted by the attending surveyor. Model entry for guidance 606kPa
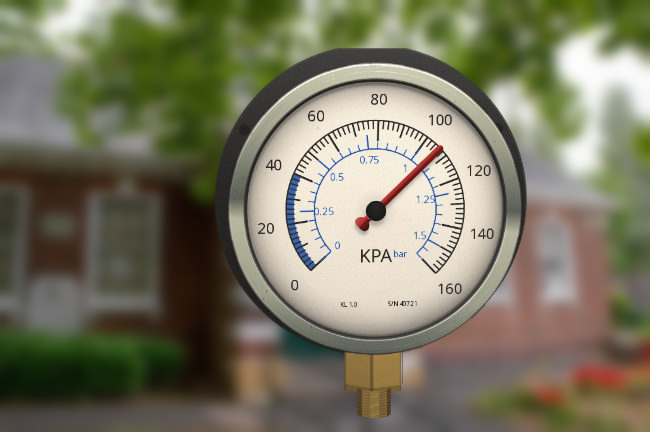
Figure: 106kPa
